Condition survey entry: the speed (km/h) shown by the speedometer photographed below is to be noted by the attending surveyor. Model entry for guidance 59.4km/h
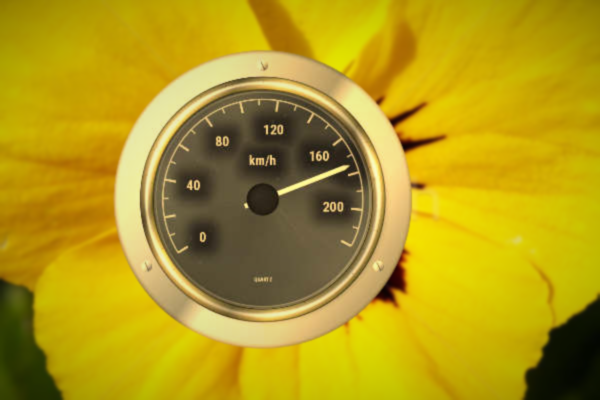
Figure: 175km/h
